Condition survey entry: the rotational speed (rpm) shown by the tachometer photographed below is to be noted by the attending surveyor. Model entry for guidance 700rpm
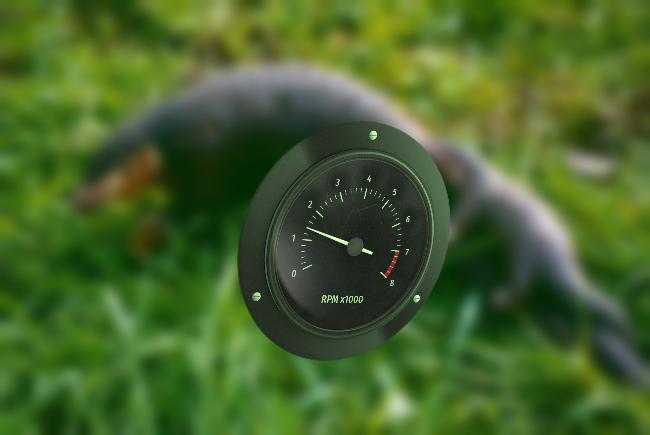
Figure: 1400rpm
